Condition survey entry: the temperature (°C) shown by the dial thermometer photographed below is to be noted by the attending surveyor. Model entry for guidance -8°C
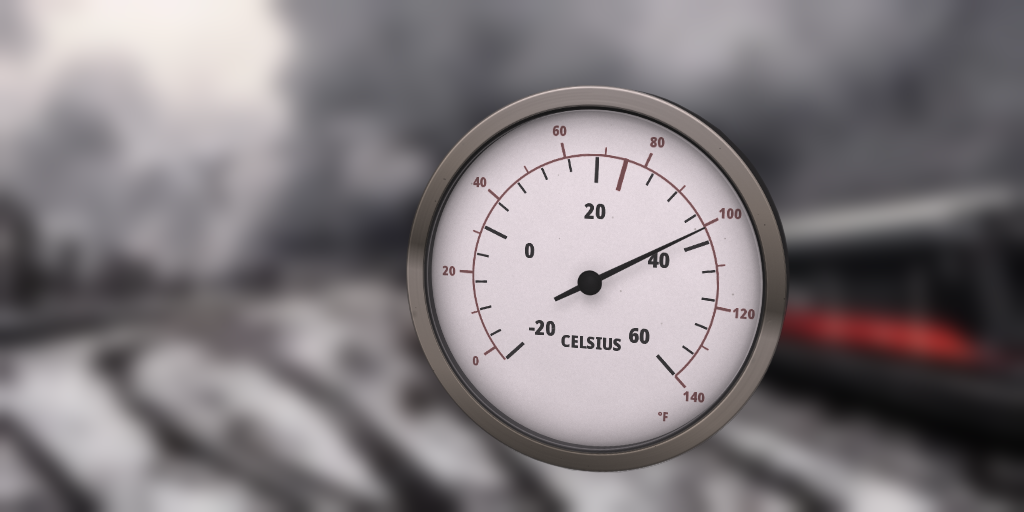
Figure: 38°C
